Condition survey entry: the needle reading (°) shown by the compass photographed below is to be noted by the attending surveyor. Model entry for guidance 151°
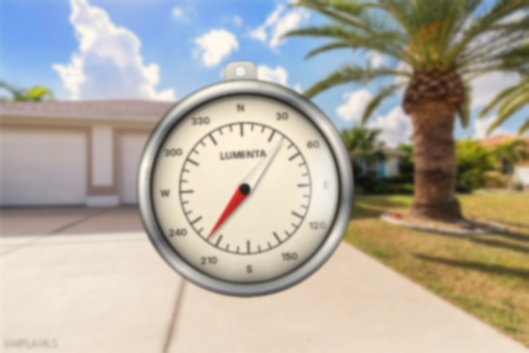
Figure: 220°
